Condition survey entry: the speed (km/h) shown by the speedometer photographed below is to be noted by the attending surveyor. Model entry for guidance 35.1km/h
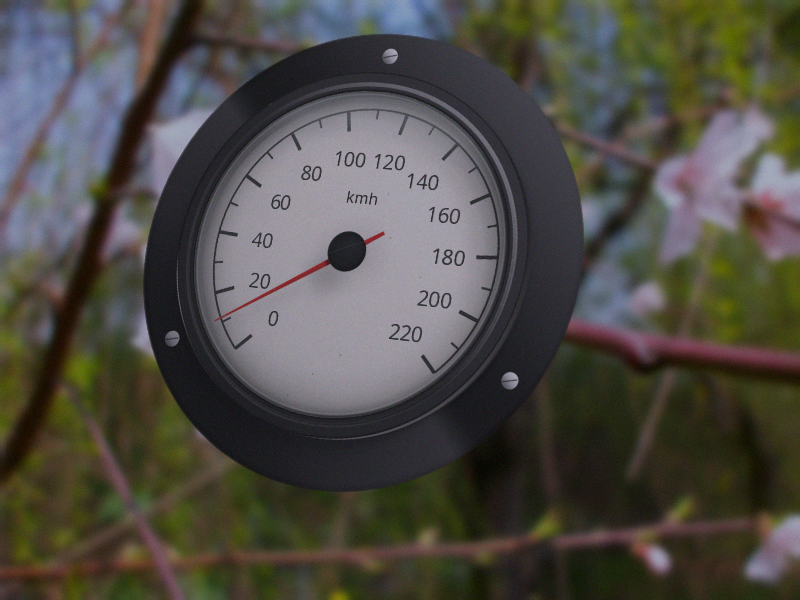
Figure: 10km/h
